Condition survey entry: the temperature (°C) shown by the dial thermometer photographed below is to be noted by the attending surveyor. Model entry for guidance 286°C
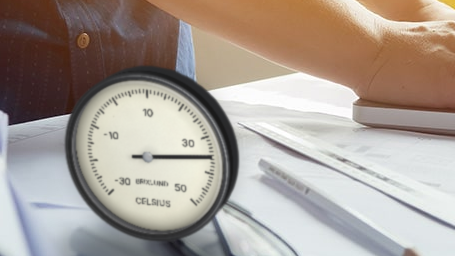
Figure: 35°C
